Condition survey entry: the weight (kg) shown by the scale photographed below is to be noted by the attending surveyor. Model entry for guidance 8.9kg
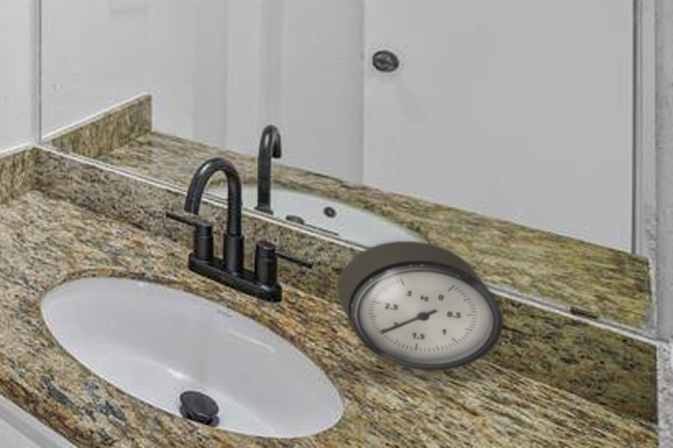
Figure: 2kg
